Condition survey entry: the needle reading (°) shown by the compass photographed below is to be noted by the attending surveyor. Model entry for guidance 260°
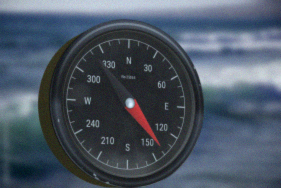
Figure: 140°
